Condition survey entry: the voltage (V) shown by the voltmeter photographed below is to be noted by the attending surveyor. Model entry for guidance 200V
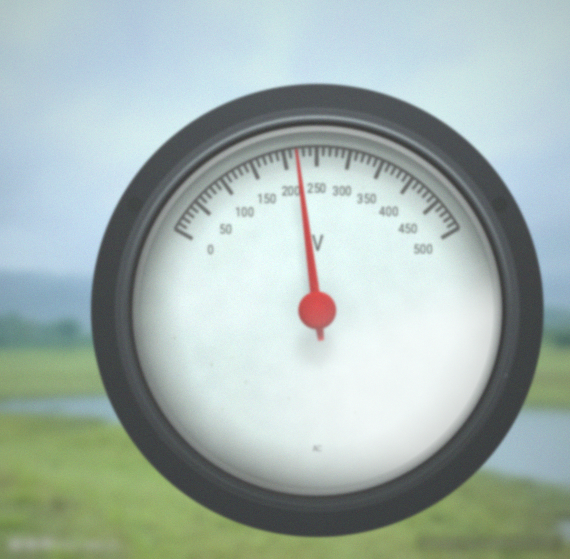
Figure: 220V
